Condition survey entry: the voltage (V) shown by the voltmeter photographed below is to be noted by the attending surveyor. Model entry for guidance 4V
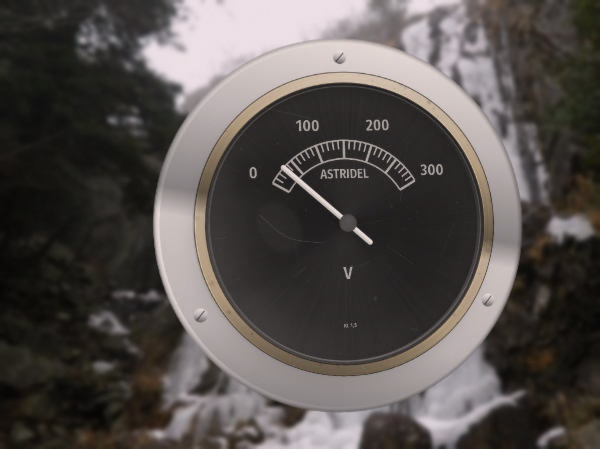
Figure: 30V
